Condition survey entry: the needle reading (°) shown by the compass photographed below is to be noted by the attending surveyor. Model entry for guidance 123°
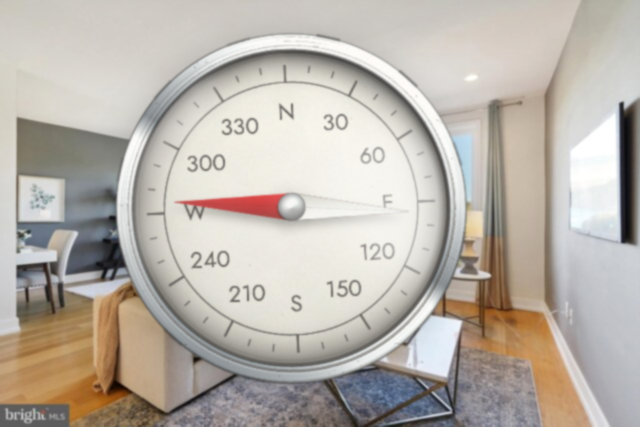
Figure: 275°
